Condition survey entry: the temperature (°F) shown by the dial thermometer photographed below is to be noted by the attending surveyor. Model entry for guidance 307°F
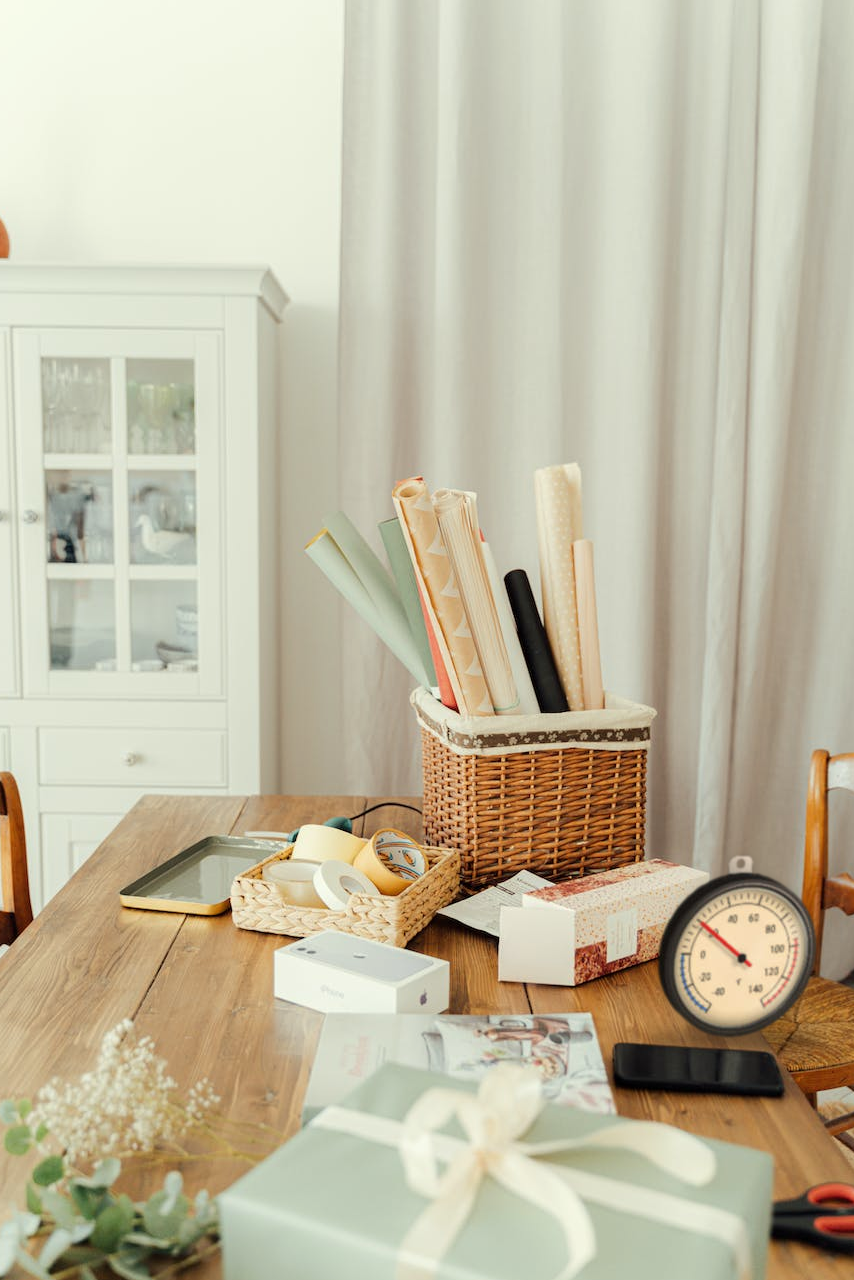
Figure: 20°F
